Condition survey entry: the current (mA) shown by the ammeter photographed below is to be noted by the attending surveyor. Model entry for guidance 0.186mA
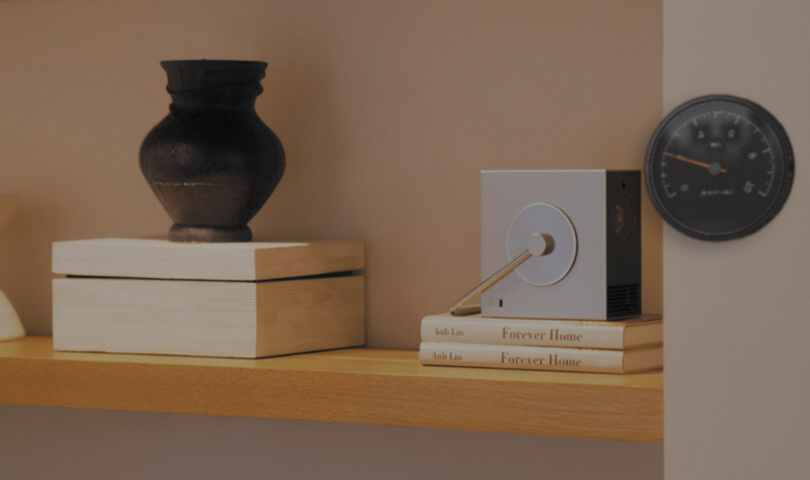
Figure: 2mA
